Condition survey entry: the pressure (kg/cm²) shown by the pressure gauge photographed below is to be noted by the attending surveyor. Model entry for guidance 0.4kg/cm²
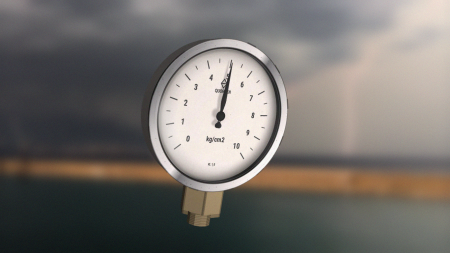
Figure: 5kg/cm²
